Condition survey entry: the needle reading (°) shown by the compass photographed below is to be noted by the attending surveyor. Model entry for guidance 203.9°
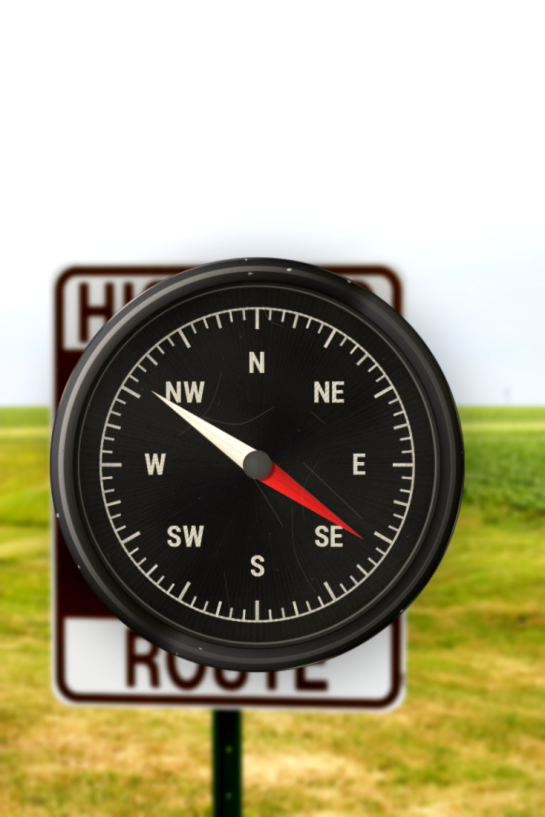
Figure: 125°
